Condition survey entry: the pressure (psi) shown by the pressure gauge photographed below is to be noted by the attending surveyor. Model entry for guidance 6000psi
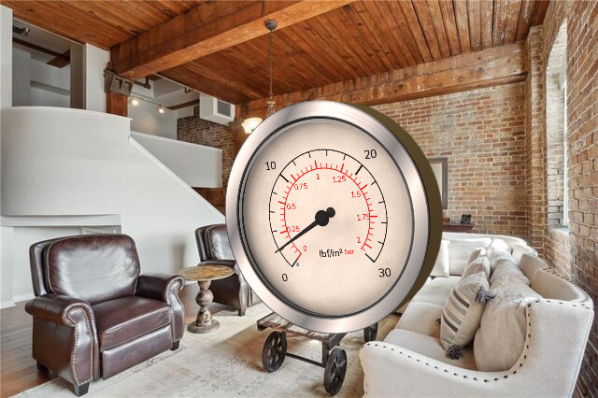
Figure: 2psi
